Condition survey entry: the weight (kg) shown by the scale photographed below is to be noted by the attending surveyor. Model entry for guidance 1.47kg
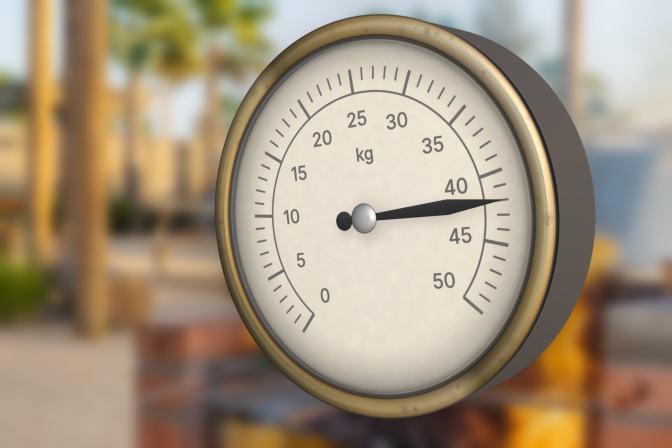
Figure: 42kg
